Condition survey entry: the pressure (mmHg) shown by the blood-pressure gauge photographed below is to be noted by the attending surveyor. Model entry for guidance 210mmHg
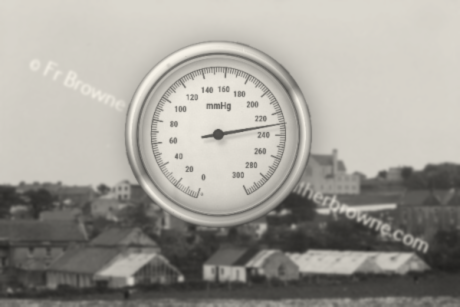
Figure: 230mmHg
